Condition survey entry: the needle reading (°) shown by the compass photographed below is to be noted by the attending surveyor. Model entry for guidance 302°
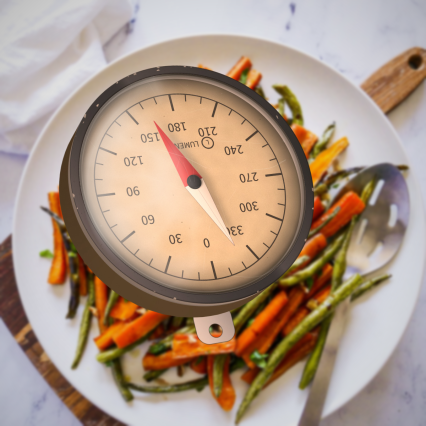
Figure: 160°
